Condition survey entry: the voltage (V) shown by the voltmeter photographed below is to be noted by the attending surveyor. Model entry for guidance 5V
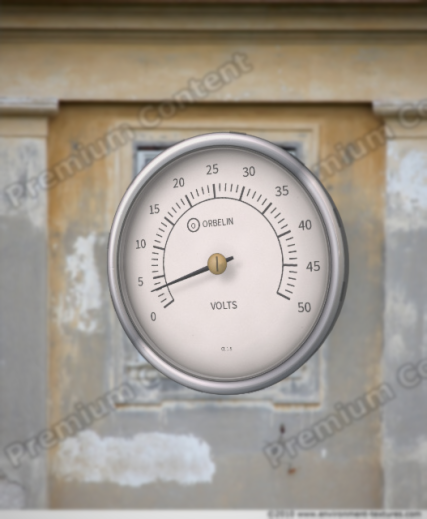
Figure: 3V
